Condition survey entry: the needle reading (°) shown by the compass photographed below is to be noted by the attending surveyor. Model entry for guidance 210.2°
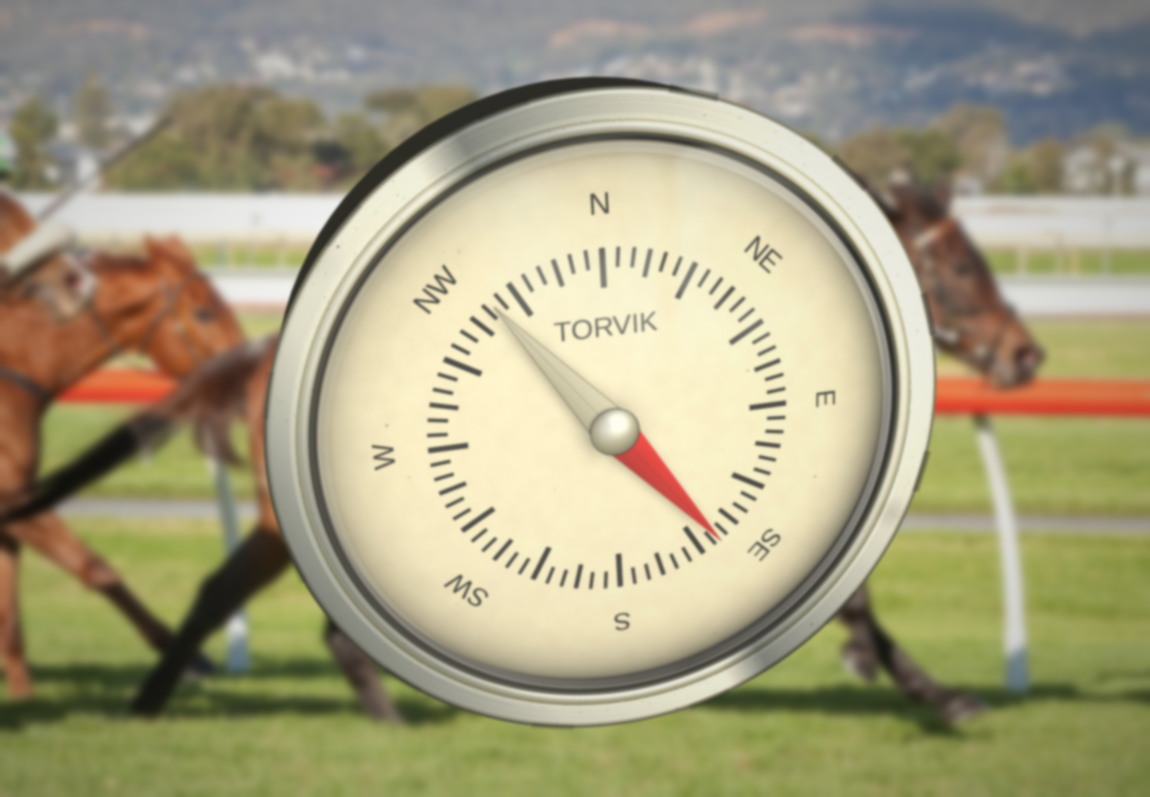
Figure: 142.5°
